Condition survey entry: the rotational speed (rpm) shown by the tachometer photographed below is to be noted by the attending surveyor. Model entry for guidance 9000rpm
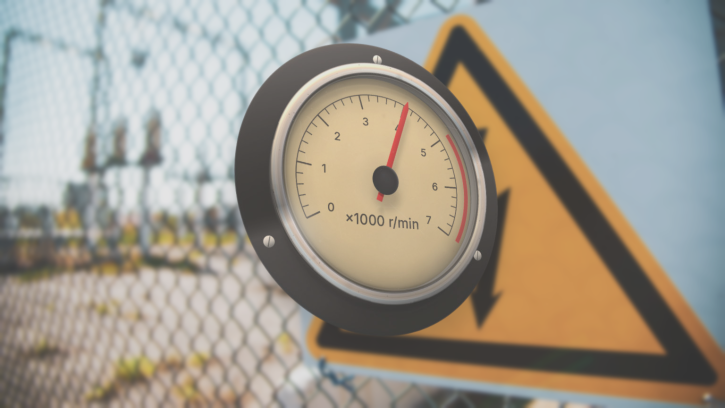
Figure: 4000rpm
